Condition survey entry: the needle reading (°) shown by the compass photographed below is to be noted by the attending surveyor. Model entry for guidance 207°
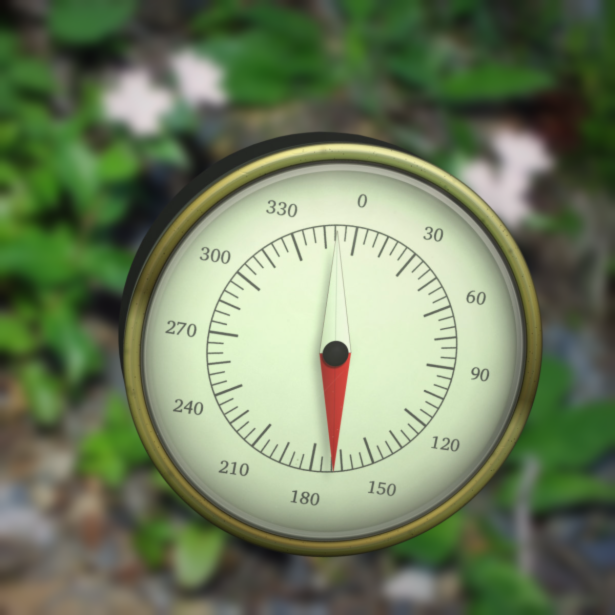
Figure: 170°
